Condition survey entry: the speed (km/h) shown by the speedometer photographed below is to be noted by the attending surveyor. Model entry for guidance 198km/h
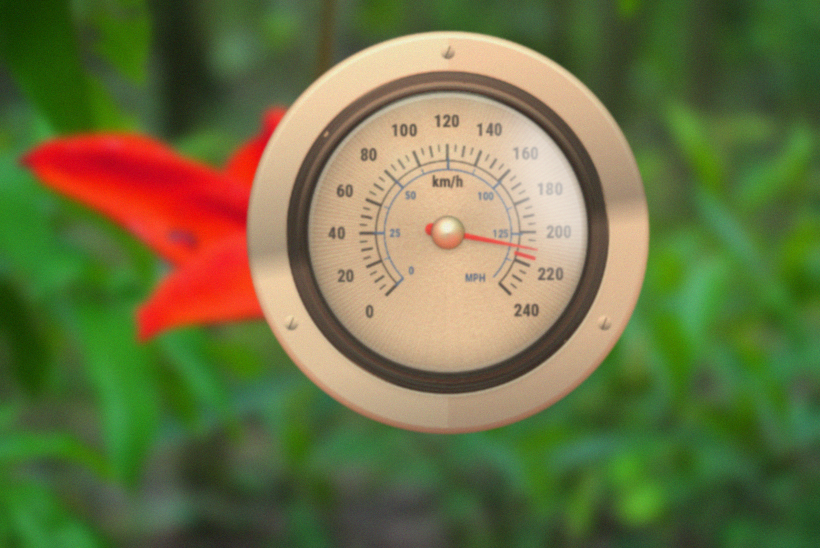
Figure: 210km/h
